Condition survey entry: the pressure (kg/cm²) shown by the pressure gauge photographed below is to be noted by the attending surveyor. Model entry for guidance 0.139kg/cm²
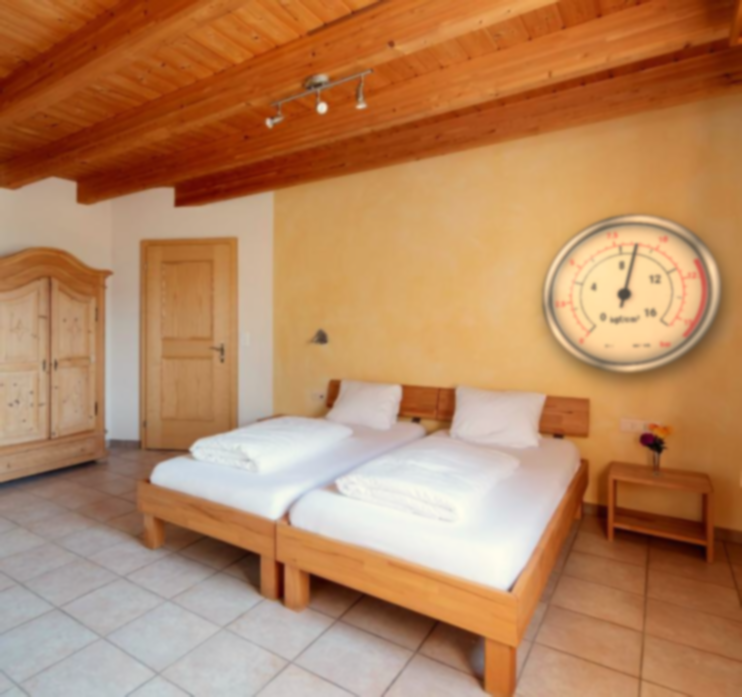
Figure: 9kg/cm²
